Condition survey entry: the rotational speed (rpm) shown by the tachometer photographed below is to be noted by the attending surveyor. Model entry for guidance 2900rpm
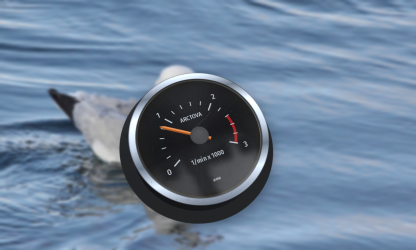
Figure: 800rpm
